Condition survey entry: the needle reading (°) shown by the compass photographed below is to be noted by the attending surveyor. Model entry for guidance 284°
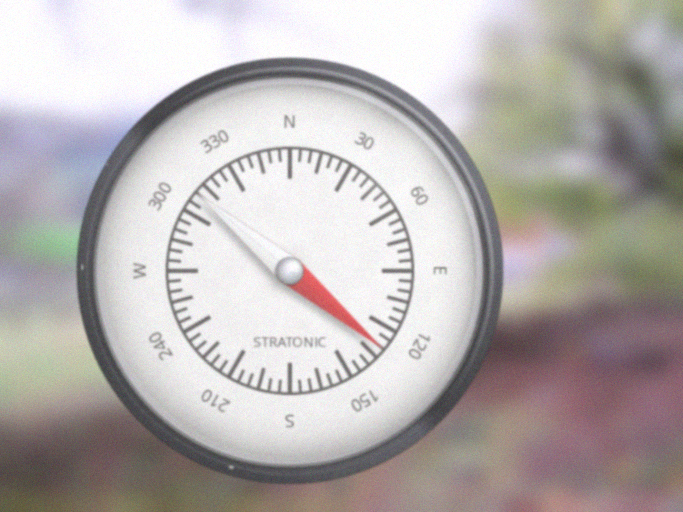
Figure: 130°
